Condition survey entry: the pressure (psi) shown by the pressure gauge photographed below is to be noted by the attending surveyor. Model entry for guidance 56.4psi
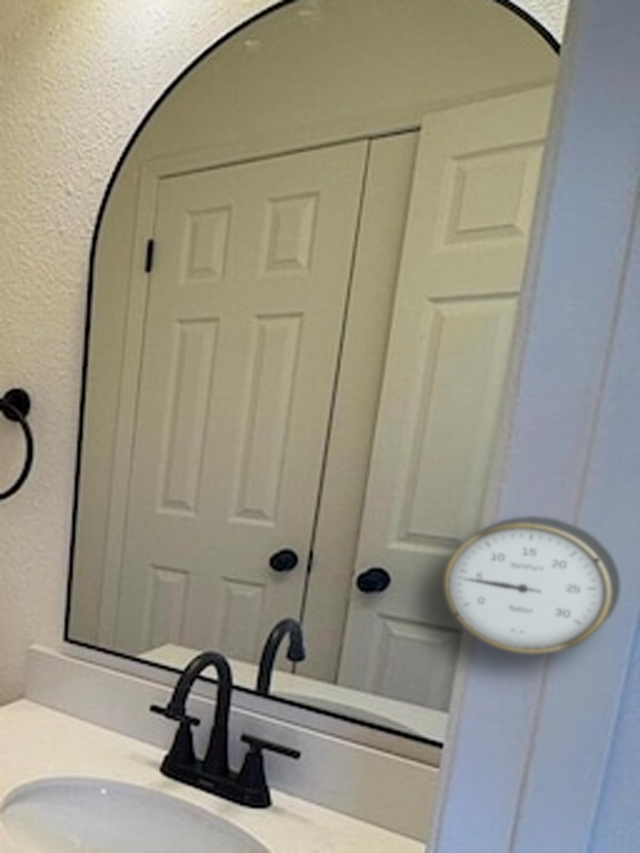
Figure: 4psi
